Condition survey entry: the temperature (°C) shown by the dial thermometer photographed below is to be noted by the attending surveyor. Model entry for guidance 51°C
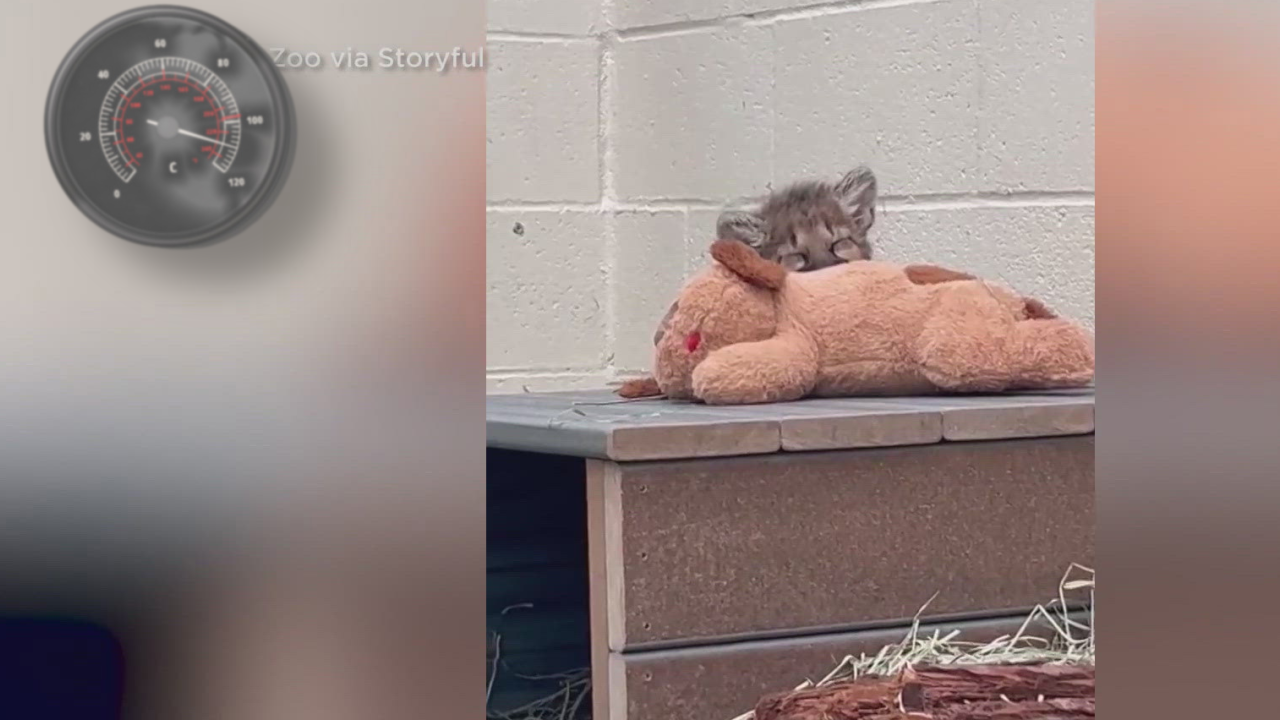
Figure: 110°C
